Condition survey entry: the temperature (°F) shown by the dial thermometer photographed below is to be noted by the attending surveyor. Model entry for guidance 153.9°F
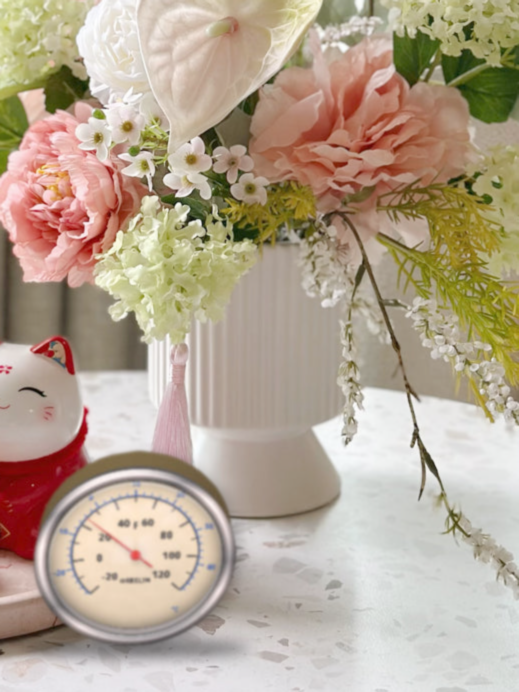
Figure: 25°F
